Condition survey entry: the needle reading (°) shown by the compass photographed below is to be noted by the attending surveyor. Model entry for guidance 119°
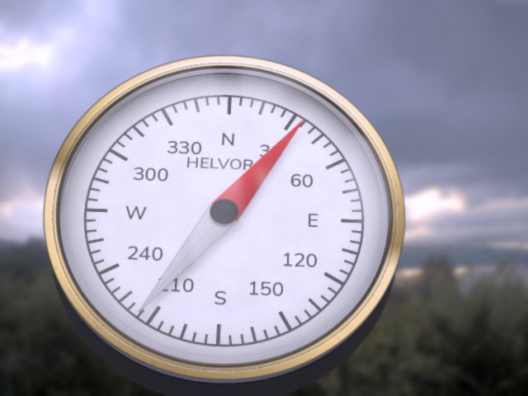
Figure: 35°
